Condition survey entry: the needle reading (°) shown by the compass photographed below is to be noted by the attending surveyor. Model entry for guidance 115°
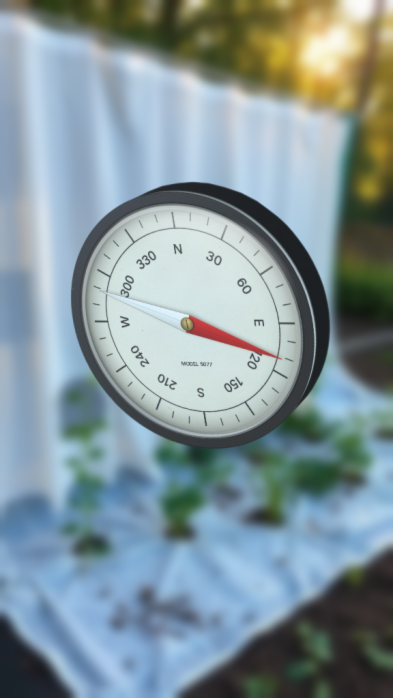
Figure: 110°
